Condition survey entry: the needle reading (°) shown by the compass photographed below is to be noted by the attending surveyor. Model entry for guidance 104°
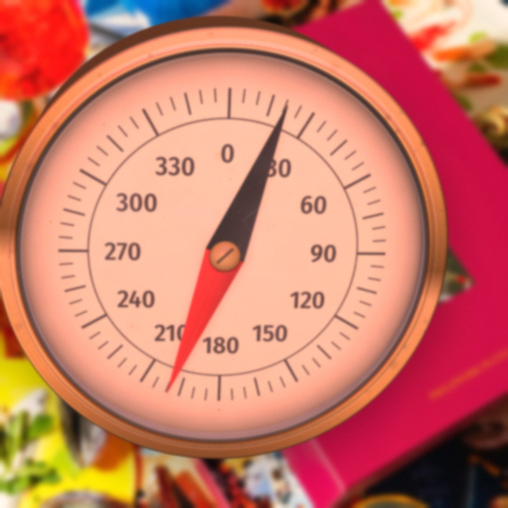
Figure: 200°
